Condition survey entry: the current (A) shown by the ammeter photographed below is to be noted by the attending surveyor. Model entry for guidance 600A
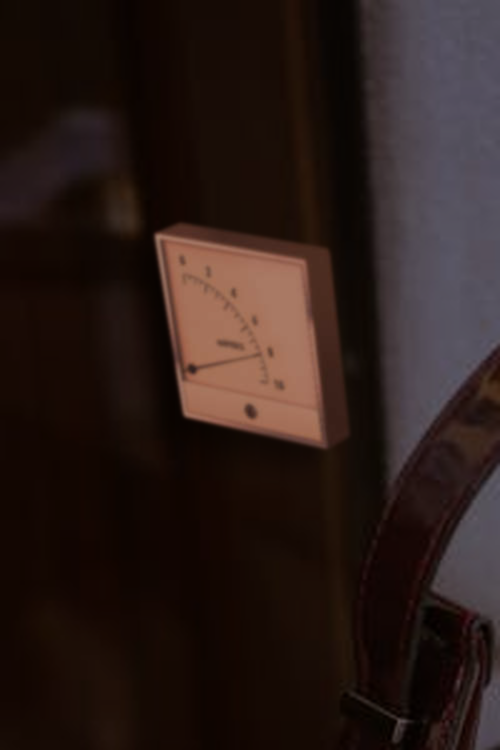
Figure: 8A
